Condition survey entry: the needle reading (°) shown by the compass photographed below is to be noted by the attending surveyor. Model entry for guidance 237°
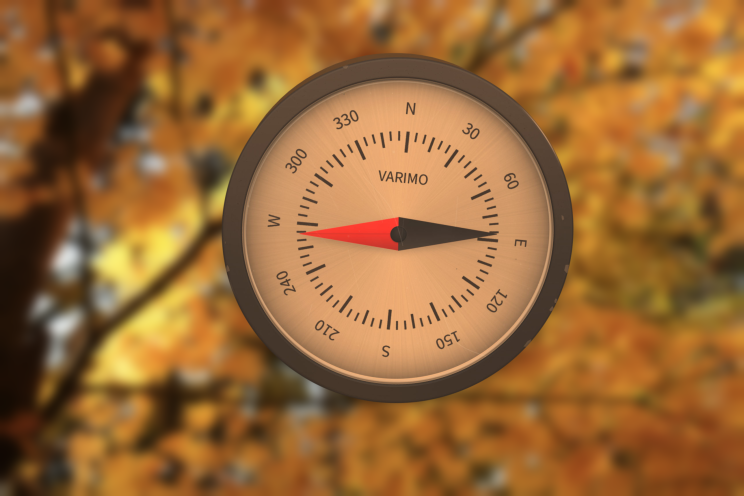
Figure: 265°
